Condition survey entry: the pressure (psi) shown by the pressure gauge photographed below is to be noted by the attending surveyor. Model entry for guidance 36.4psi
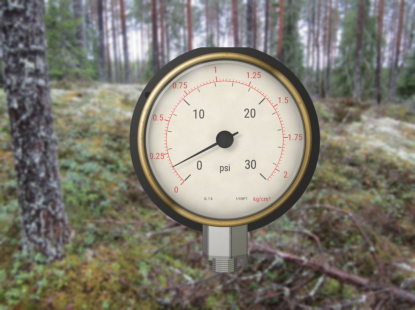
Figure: 2psi
